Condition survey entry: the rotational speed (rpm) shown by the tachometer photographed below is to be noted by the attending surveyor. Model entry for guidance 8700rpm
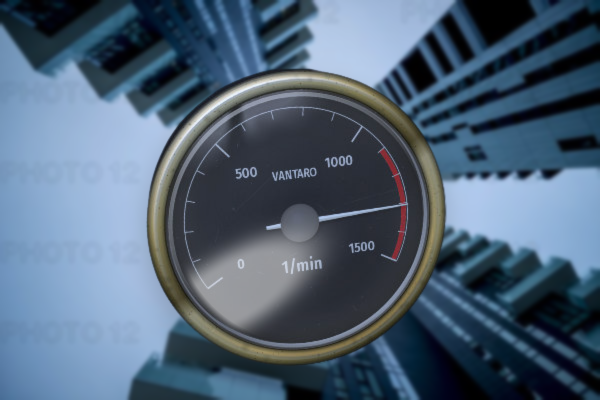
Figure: 1300rpm
